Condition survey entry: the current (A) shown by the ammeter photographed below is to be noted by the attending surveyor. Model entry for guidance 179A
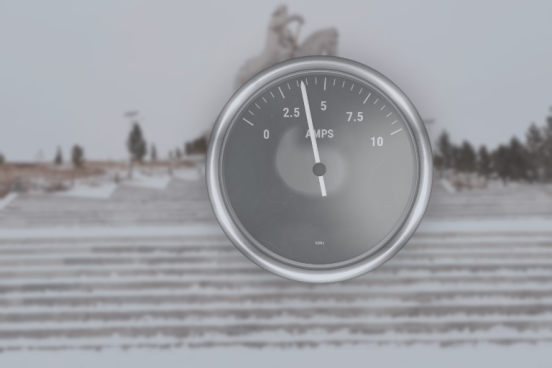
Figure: 3.75A
